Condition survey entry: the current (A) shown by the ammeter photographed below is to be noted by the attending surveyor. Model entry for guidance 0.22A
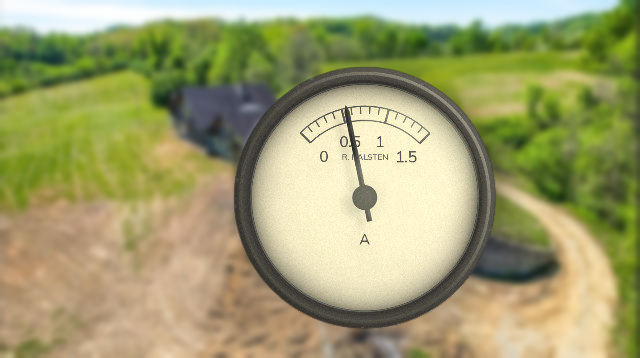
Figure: 0.55A
